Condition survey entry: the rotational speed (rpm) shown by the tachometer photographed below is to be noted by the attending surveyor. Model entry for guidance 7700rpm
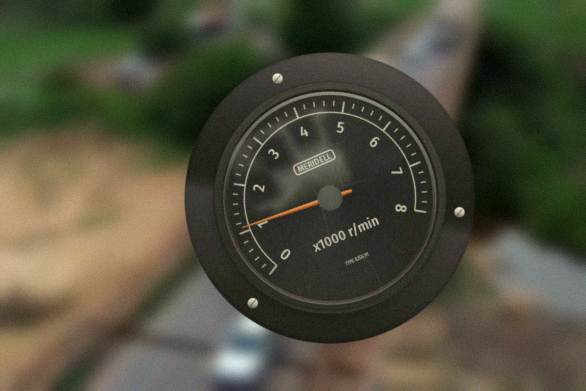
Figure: 1100rpm
